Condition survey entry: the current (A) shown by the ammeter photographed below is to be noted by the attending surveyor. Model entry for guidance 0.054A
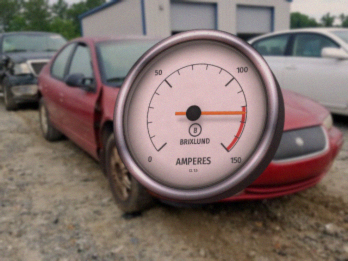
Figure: 125A
